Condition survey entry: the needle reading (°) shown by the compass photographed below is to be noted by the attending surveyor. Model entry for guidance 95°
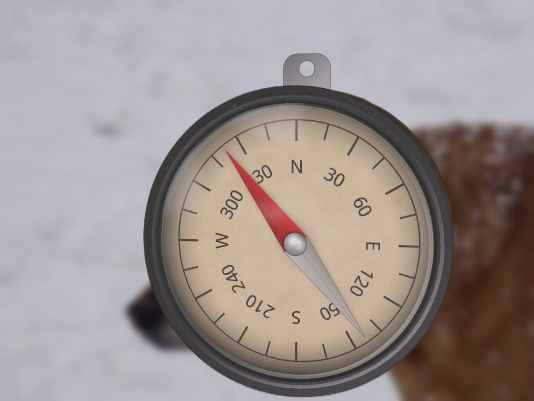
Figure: 322.5°
